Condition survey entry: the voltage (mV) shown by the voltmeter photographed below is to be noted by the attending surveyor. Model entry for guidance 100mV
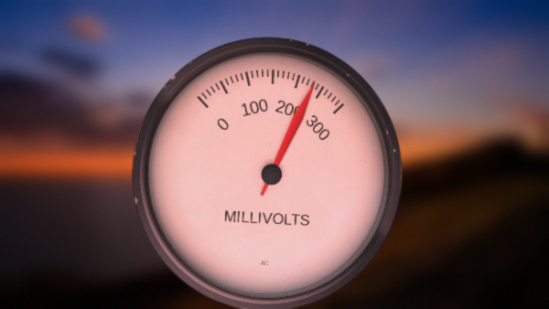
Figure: 230mV
